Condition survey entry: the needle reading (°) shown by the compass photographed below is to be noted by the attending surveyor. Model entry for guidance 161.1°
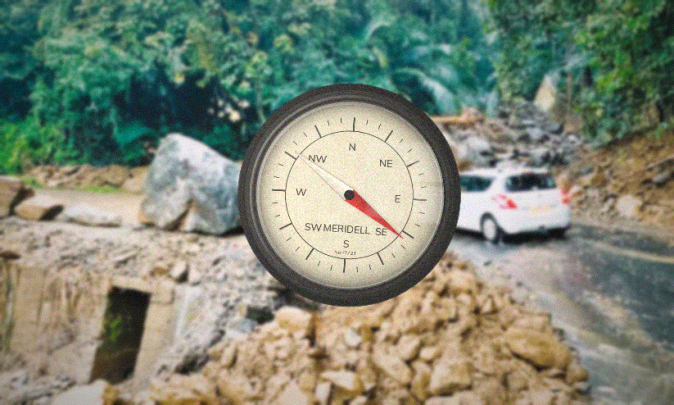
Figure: 125°
